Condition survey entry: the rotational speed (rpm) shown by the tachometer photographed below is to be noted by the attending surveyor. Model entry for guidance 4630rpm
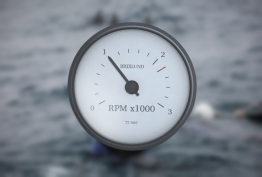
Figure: 1000rpm
